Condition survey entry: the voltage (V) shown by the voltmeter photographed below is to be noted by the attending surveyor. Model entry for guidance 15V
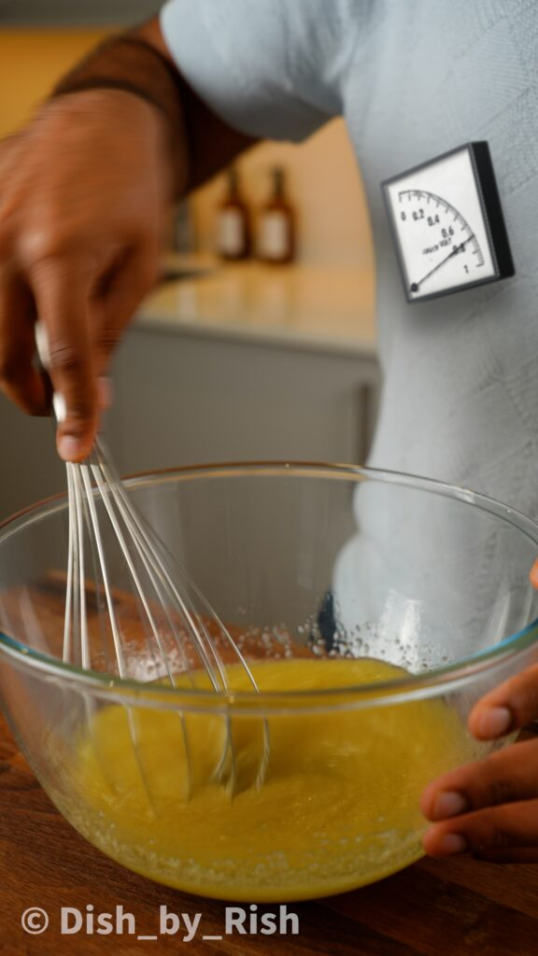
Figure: 0.8V
